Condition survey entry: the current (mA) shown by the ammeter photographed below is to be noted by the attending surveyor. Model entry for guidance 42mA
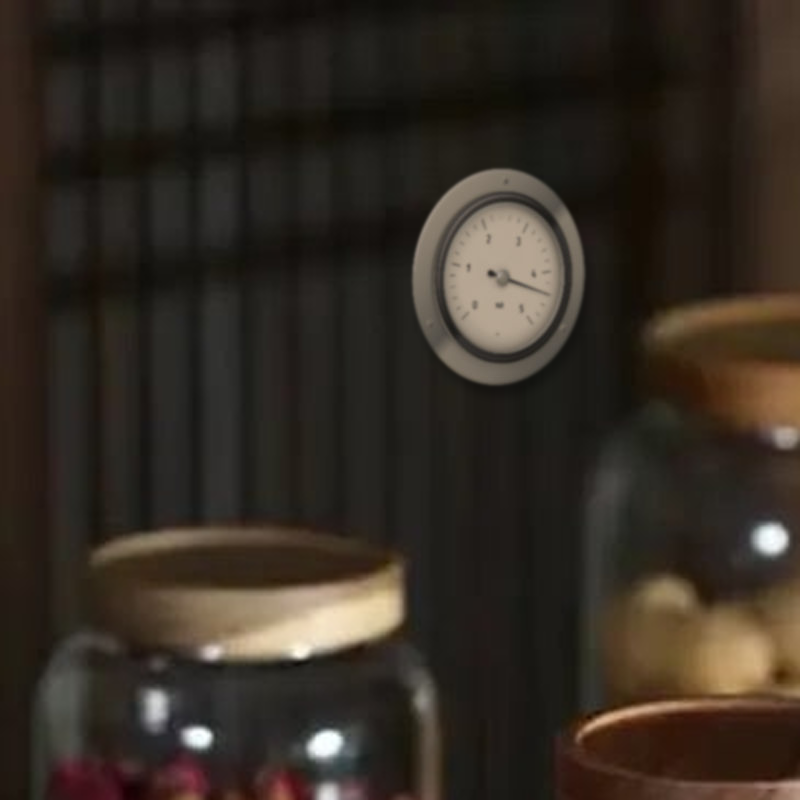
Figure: 4.4mA
